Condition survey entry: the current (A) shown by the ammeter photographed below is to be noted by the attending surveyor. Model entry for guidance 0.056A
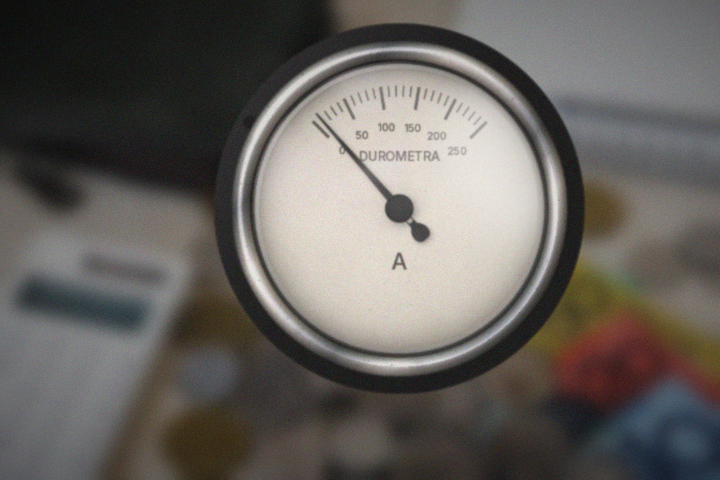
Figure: 10A
